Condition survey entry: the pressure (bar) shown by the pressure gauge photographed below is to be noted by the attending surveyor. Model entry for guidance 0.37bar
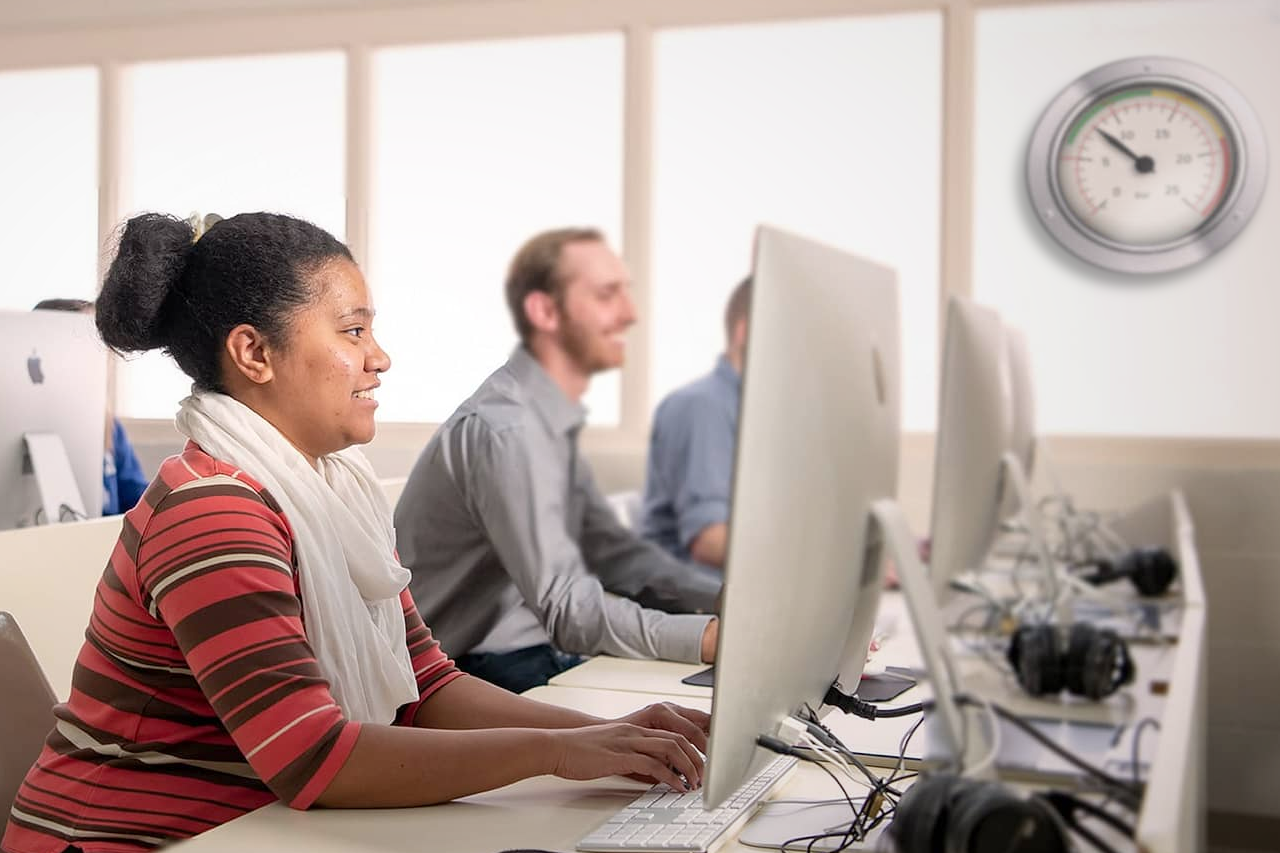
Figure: 8bar
